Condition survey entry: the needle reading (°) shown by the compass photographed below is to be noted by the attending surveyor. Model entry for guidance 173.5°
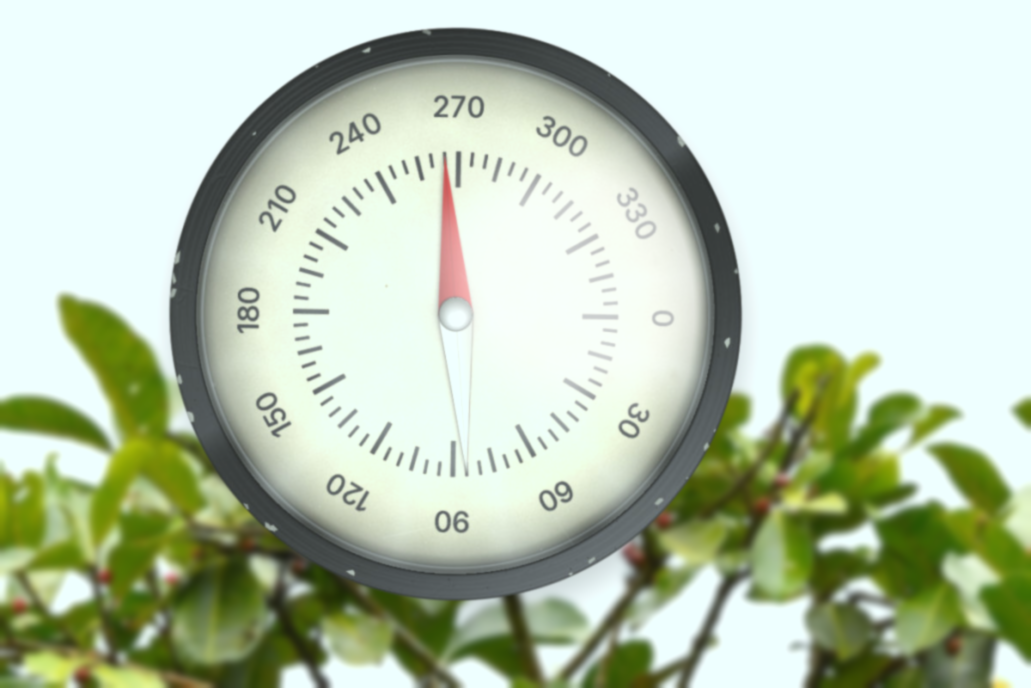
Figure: 265°
